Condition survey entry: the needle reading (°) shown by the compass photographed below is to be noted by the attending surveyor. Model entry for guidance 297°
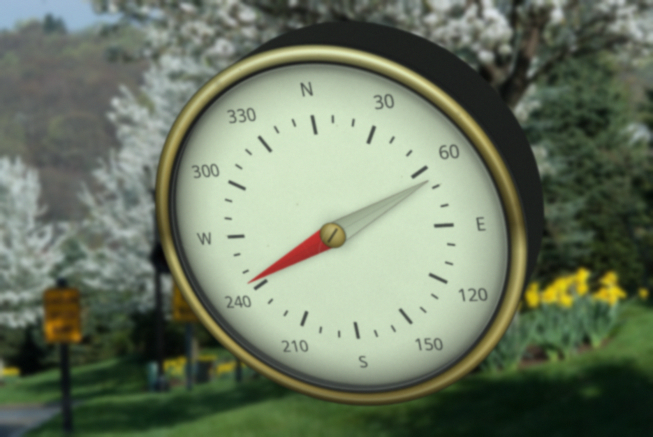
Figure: 245°
